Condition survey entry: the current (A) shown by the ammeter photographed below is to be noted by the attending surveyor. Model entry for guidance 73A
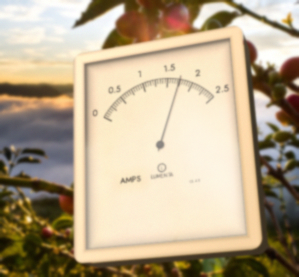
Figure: 1.75A
